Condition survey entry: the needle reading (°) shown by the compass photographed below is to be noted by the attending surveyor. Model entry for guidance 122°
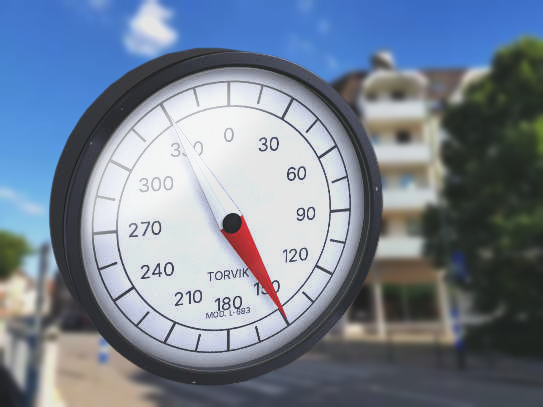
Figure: 150°
